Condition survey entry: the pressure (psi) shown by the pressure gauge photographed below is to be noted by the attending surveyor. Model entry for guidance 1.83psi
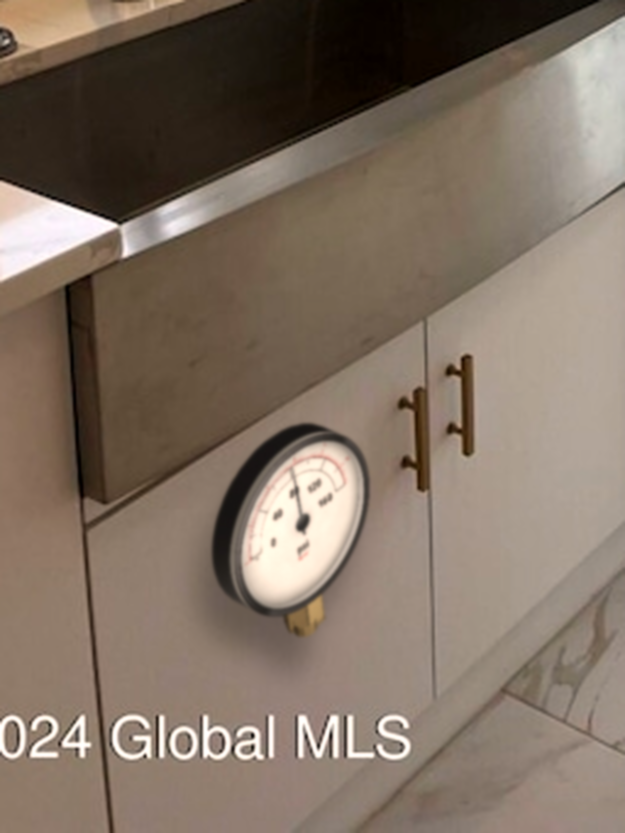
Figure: 80psi
